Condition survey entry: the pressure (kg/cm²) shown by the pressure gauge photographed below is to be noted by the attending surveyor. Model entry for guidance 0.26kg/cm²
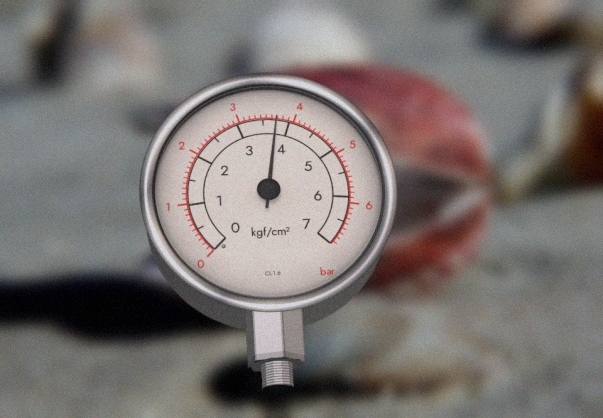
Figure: 3.75kg/cm²
